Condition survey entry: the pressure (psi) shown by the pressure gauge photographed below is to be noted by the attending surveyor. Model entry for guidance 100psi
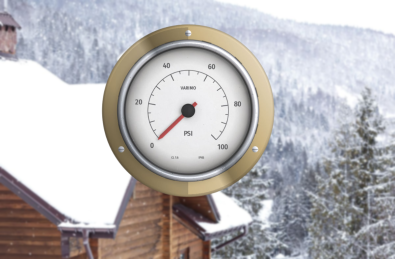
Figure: 0psi
